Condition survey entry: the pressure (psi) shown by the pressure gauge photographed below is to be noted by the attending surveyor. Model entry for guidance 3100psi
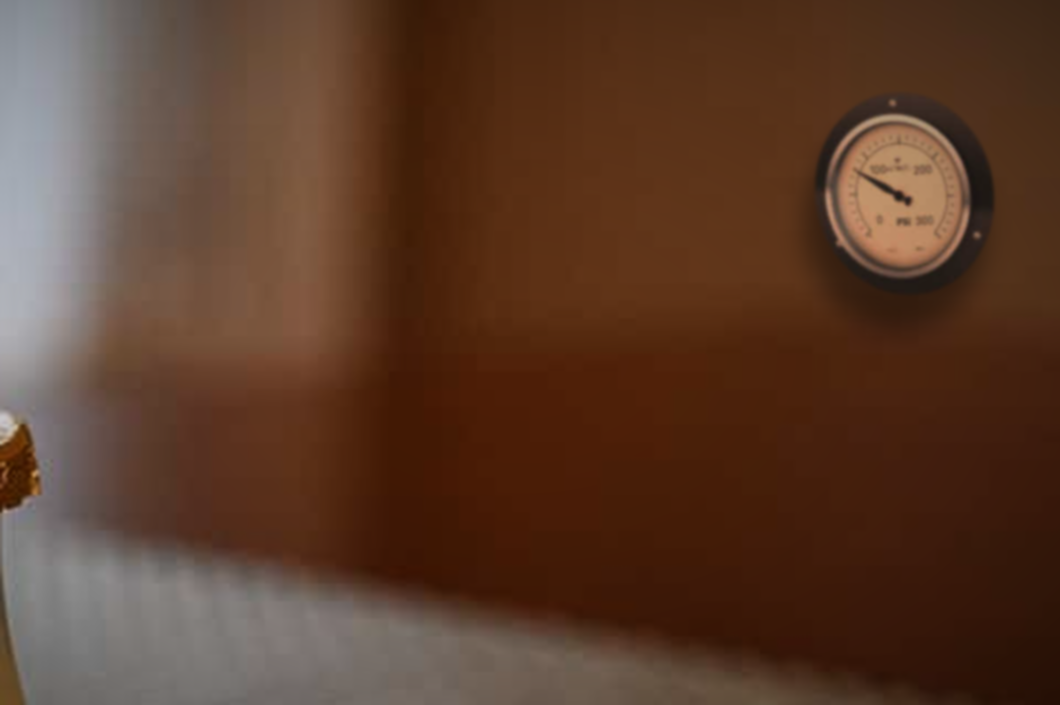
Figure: 80psi
